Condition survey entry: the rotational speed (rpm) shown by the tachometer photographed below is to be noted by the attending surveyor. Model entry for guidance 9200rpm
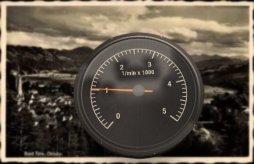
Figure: 1000rpm
